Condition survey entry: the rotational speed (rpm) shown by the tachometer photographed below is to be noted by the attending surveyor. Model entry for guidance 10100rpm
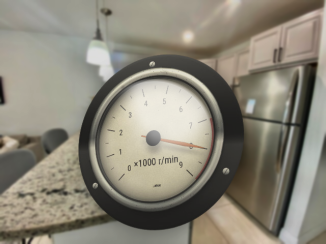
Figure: 8000rpm
